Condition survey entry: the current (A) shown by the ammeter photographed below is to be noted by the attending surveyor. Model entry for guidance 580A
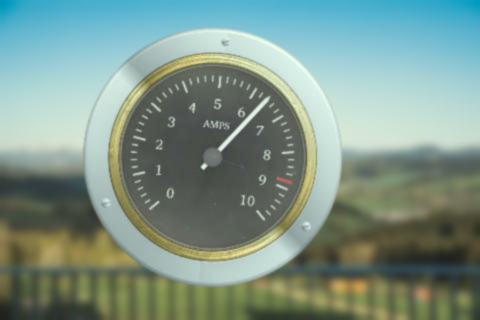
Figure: 6.4A
